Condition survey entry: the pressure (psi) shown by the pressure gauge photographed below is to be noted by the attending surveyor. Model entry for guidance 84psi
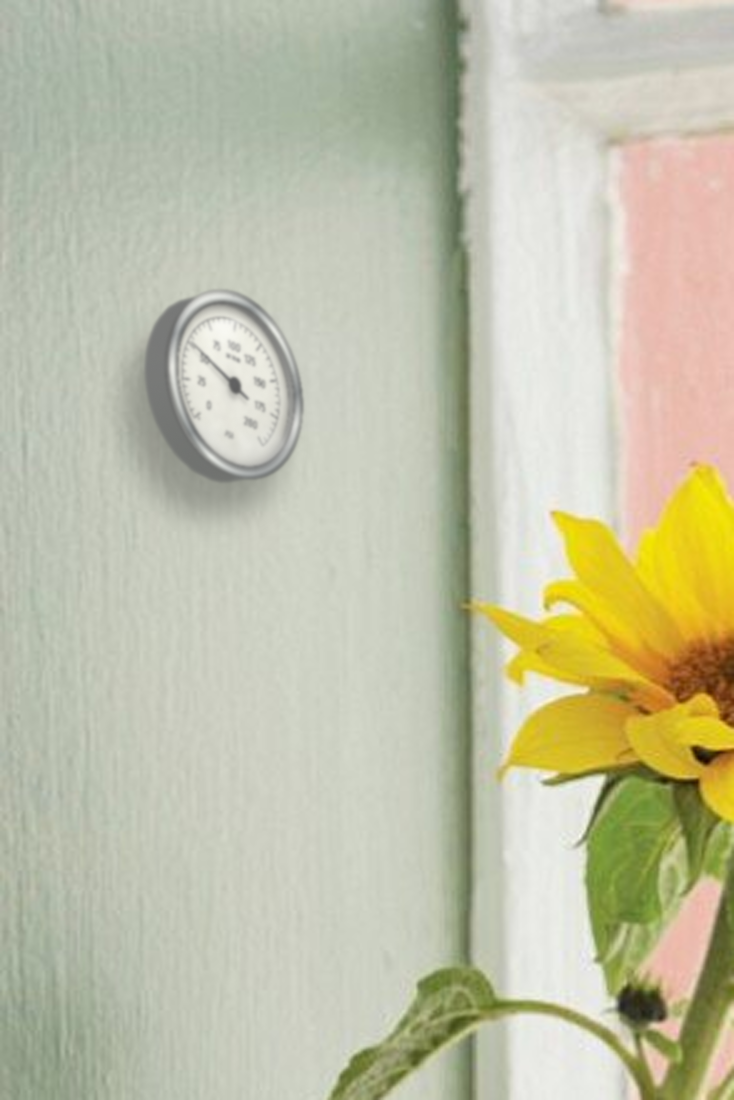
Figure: 50psi
